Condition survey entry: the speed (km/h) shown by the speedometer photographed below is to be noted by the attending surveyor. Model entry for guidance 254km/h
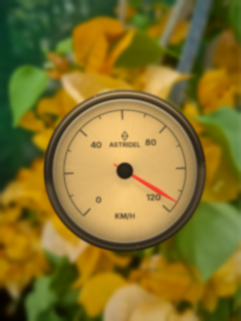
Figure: 115km/h
